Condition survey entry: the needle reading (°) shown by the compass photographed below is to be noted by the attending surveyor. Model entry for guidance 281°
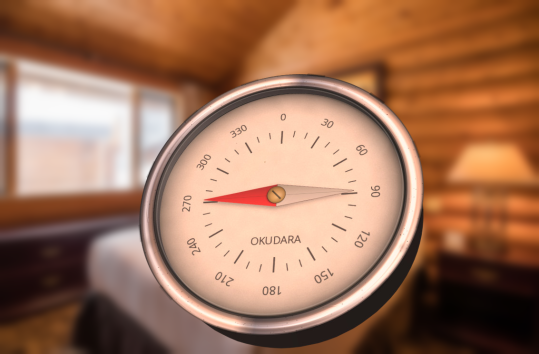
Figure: 270°
